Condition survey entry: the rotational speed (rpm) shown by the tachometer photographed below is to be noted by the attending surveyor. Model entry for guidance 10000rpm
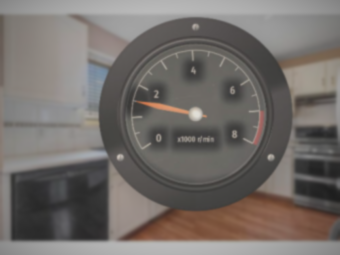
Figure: 1500rpm
